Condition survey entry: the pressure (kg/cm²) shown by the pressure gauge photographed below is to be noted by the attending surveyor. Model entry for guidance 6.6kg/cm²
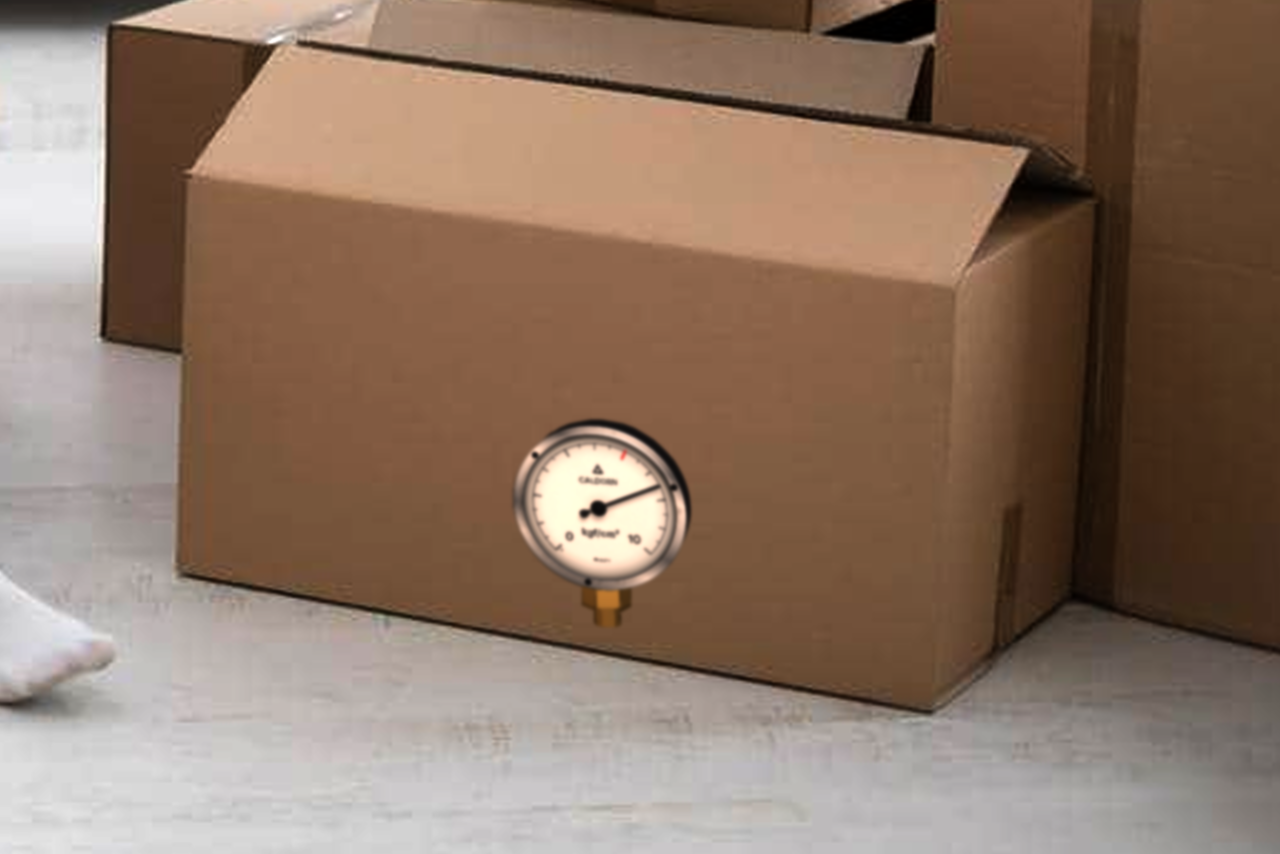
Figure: 7.5kg/cm²
